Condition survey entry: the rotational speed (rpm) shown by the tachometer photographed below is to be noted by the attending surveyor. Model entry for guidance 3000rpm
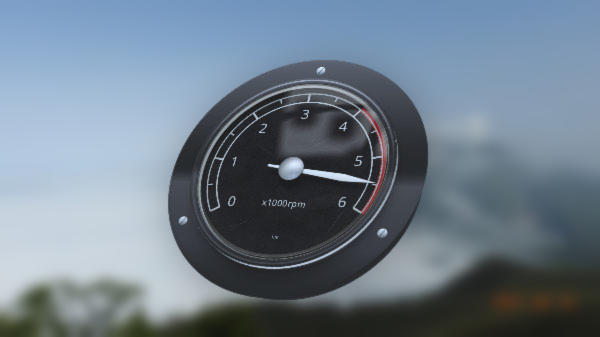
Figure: 5500rpm
